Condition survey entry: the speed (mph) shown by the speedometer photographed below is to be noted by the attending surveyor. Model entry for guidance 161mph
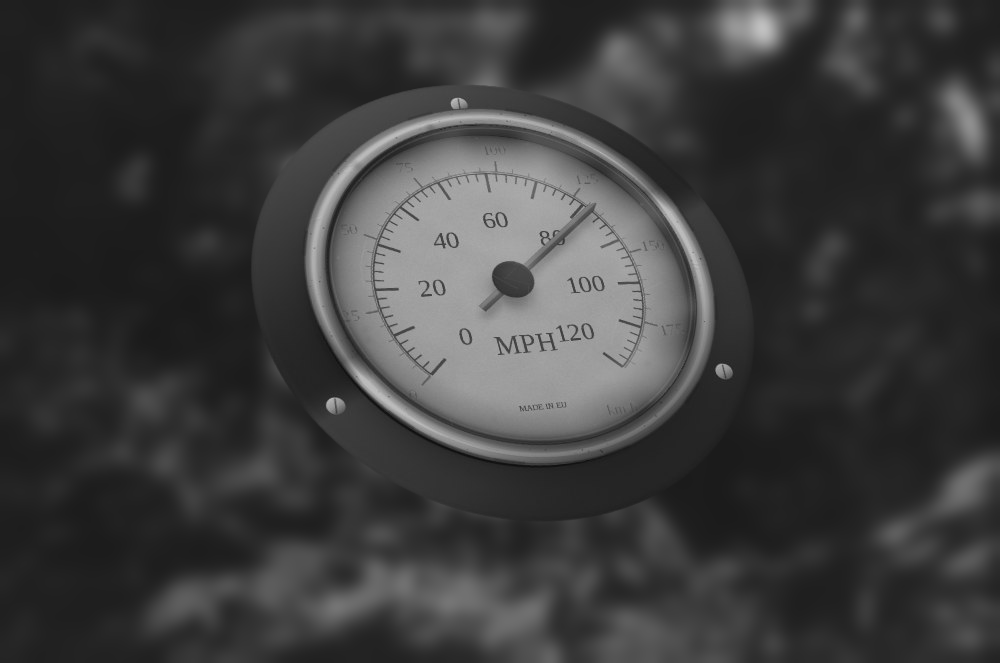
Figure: 82mph
